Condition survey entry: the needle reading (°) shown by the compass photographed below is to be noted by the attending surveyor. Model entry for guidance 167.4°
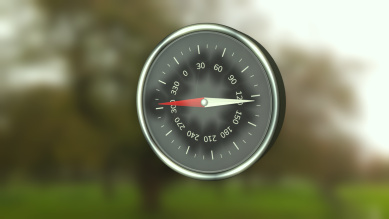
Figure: 305°
